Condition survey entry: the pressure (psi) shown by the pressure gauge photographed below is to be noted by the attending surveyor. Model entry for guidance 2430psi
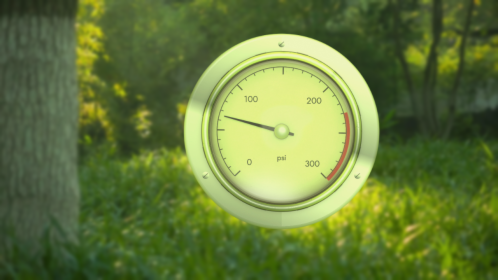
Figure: 65psi
